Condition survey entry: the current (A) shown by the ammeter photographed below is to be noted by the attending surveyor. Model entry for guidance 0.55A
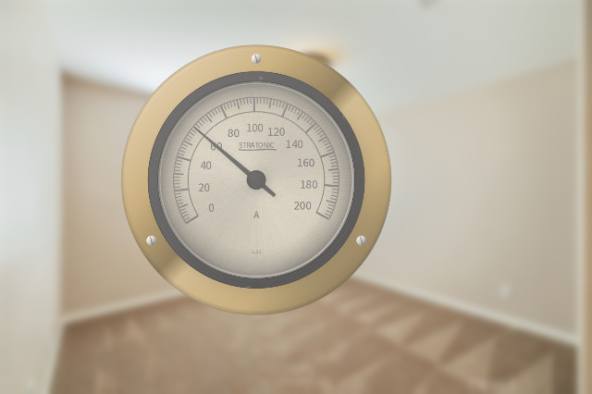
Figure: 60A
